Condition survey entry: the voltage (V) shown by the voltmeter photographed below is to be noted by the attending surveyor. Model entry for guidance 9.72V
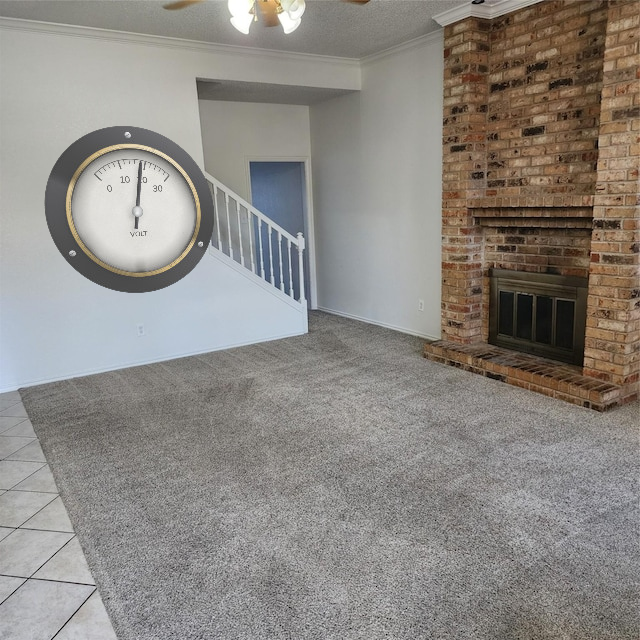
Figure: 18V
